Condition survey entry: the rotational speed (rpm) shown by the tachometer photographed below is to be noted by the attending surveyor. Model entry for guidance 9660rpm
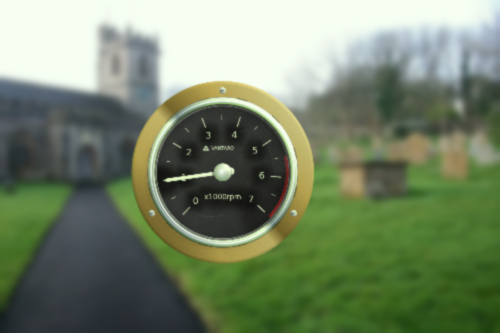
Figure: 1000rpm
